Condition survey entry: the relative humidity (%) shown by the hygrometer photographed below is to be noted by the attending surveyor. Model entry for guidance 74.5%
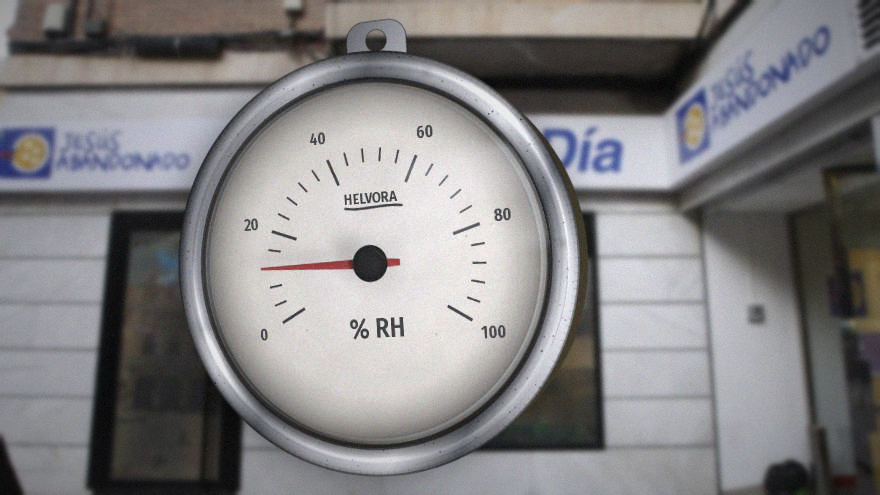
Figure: 12%
